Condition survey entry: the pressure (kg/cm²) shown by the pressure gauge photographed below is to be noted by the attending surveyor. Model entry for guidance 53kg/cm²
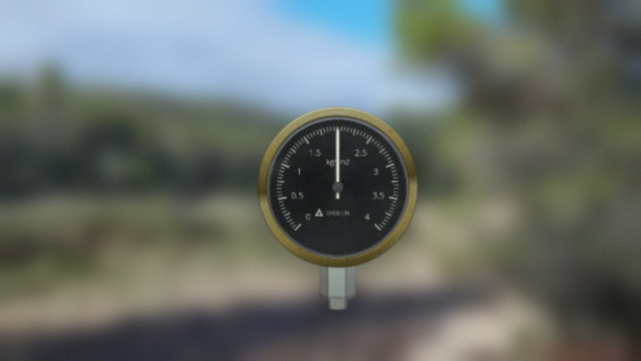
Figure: 2kg/cm²
